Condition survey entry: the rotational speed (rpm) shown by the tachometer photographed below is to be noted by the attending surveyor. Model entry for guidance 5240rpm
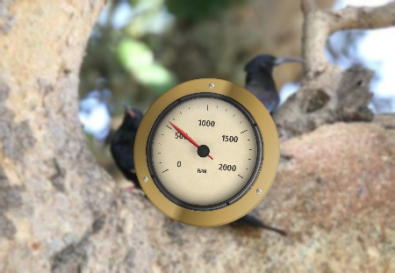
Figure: 550rpm
